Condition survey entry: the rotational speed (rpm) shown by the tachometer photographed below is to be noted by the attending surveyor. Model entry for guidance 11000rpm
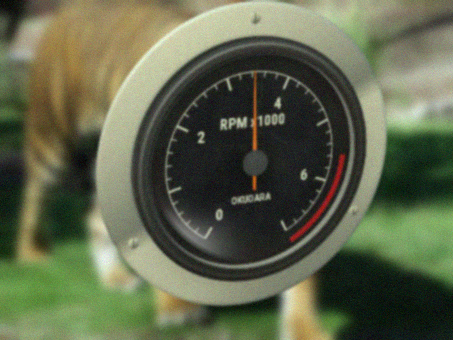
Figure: 3400rpm
